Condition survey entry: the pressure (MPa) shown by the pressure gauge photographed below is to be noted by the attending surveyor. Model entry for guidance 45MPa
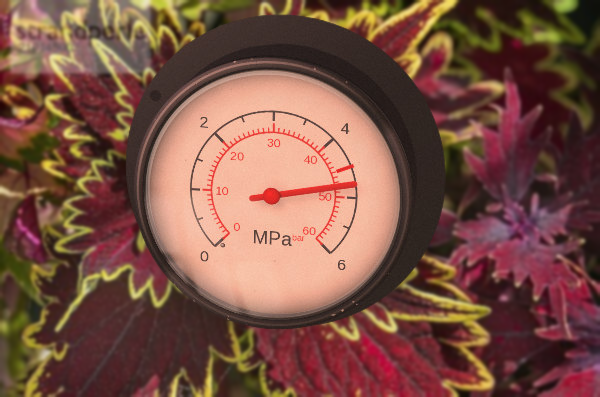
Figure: 4.75MPa
